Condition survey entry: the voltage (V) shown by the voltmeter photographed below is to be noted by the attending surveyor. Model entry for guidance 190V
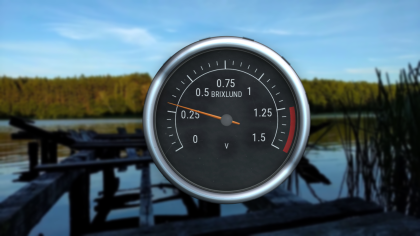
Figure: 0.3V
